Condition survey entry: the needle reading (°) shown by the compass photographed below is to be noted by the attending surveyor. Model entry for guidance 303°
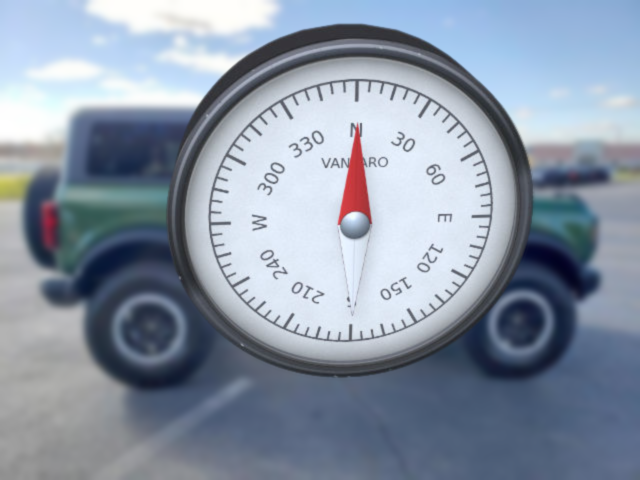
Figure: 0°
